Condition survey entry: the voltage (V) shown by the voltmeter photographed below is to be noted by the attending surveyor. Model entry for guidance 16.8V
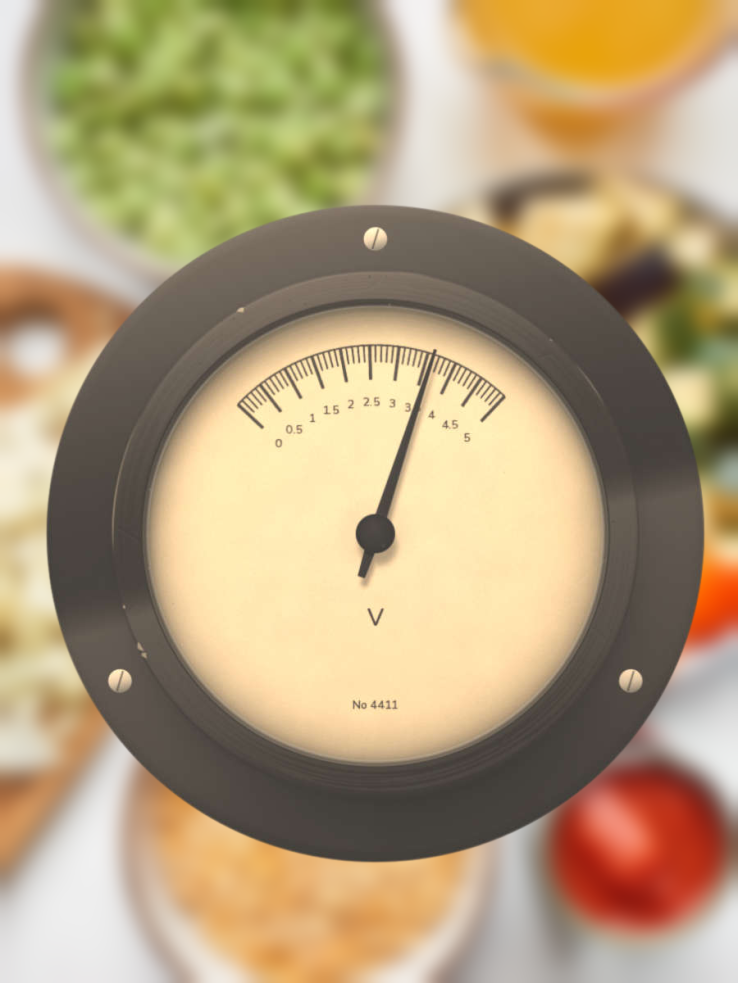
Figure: 3.6V
